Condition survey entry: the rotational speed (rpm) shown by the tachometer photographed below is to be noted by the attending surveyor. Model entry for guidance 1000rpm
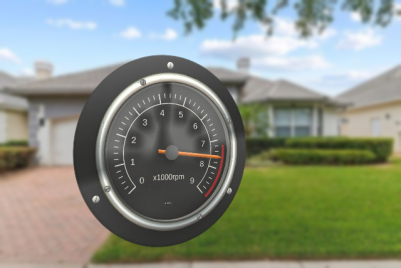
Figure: 7600rpm
